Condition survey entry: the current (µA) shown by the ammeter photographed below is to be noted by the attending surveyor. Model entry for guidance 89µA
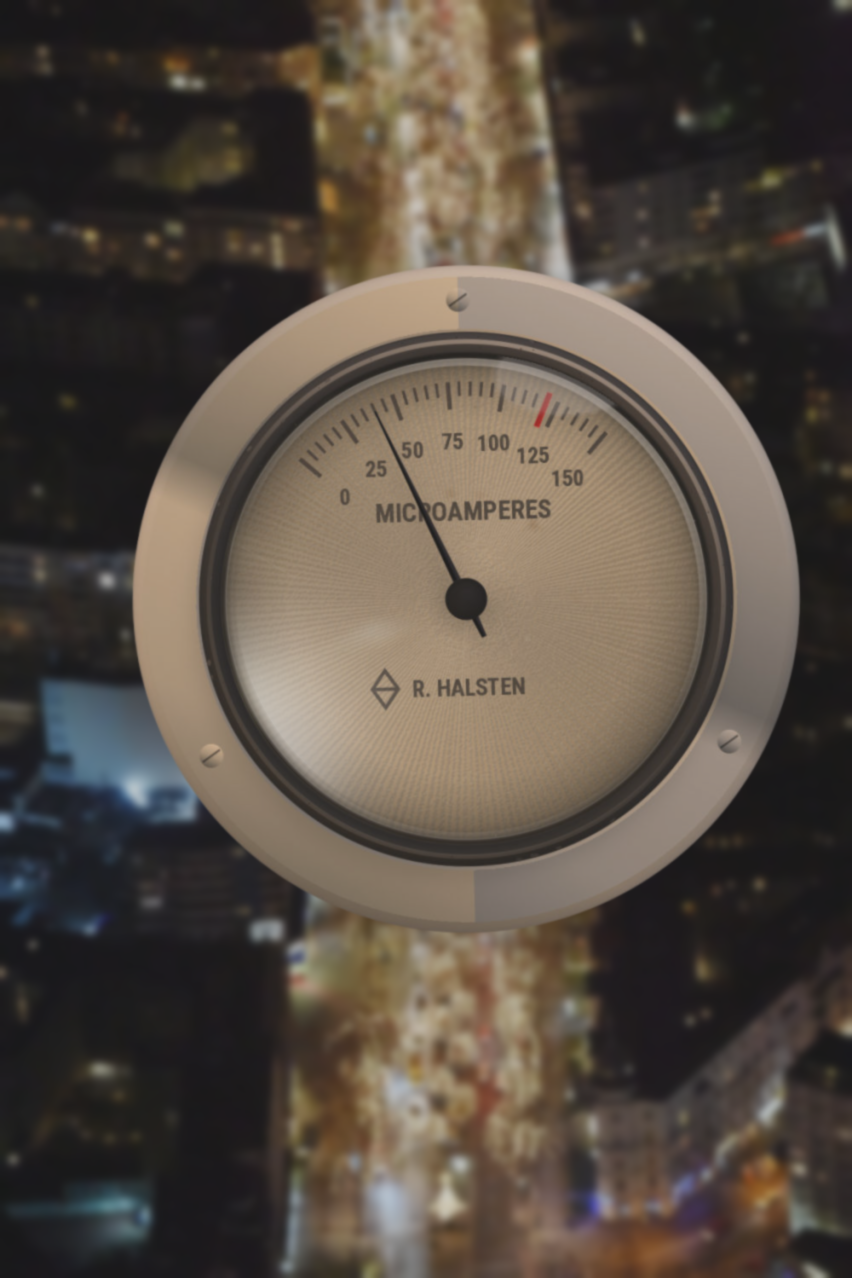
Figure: 40µA
